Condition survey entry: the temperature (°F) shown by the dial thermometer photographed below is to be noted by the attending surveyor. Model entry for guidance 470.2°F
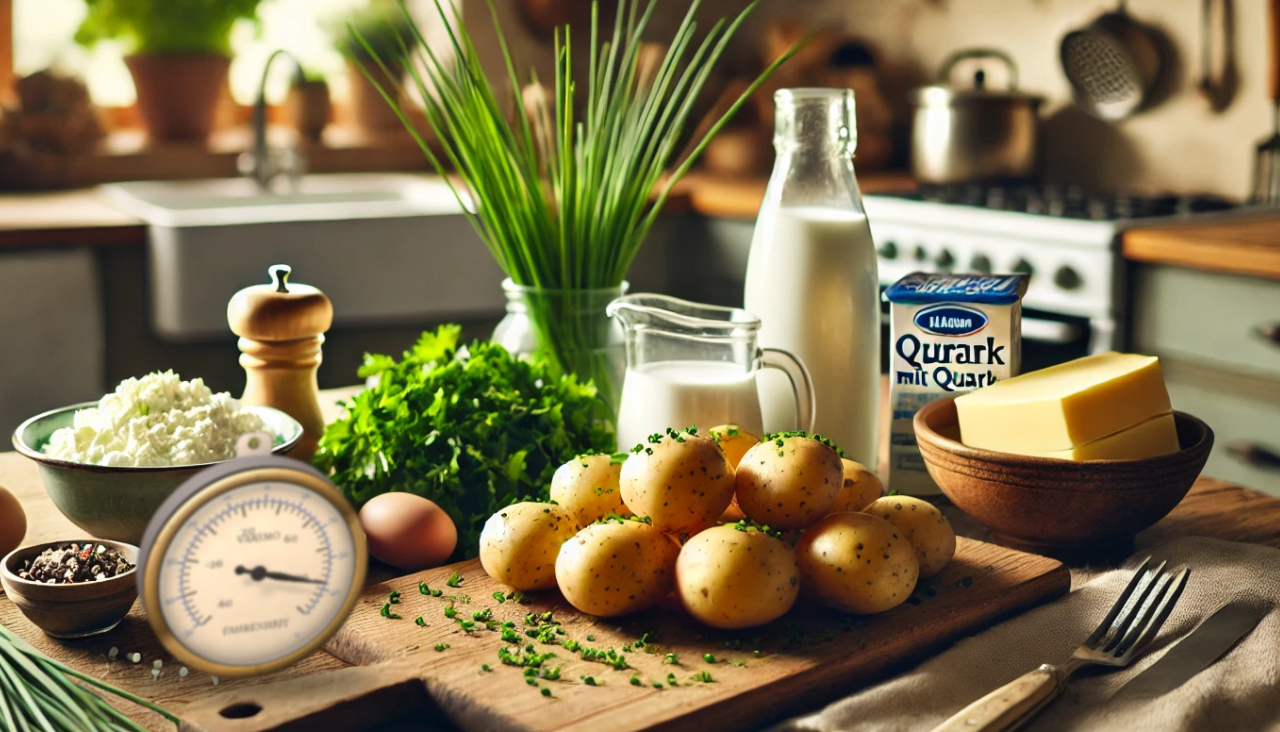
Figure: 100°F
